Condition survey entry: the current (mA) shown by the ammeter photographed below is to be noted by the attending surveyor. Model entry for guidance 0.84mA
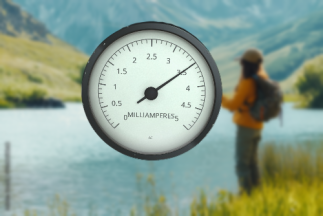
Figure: 3.5mA
